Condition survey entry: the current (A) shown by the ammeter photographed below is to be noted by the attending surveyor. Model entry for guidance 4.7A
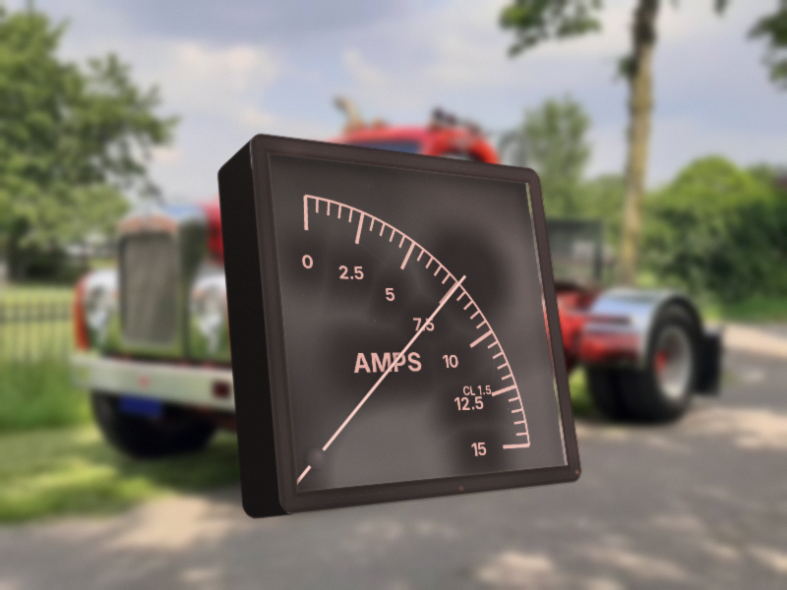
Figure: 7.5A
